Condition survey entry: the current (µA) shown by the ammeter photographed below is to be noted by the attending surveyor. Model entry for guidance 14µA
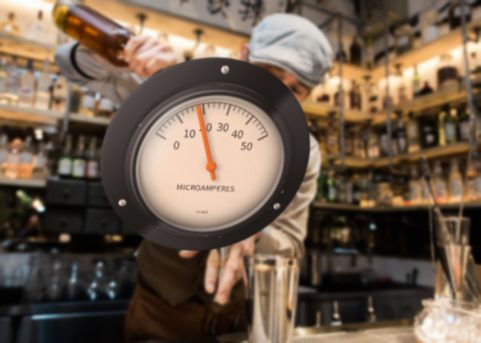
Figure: 18µA
